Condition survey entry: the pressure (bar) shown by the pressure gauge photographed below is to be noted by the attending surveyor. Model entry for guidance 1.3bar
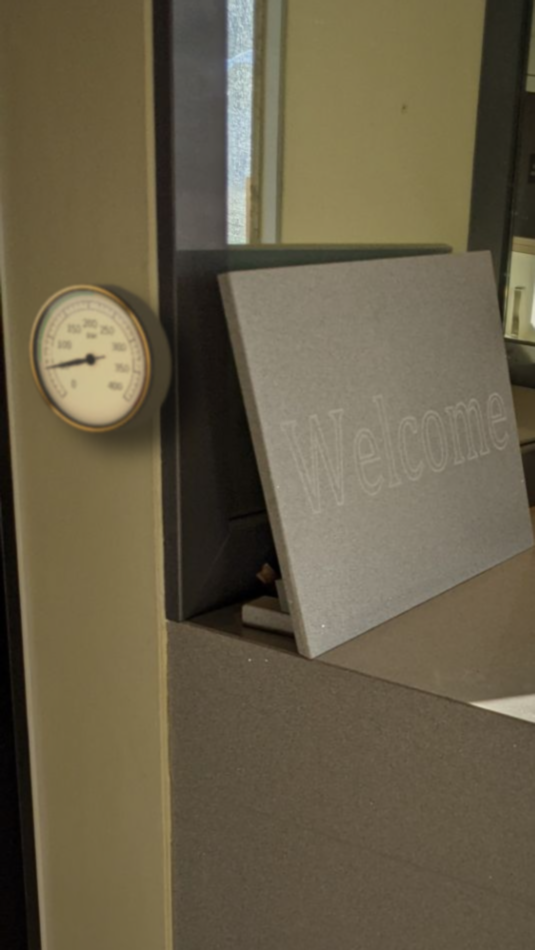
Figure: 50bar
